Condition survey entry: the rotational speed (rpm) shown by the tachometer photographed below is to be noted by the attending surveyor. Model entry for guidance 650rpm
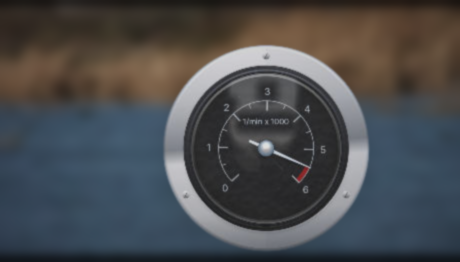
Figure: 5500rpm
